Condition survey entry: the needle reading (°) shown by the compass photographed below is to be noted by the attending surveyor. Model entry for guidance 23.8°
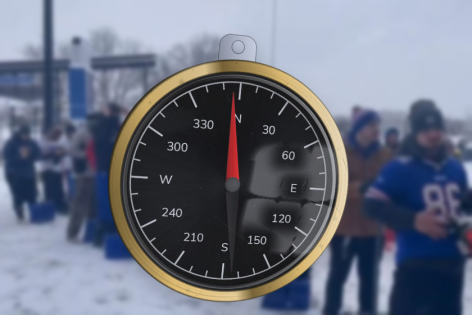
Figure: 355°
